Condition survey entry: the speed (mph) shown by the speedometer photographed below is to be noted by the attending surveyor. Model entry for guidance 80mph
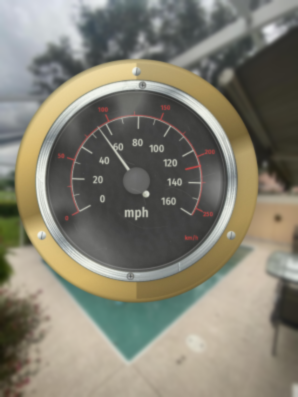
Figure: 55mph
